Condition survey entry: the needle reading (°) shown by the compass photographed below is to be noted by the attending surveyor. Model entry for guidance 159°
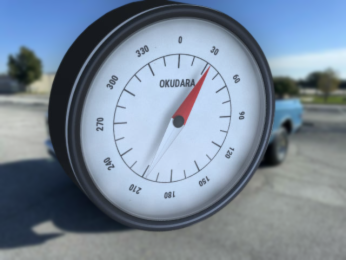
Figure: 30°
